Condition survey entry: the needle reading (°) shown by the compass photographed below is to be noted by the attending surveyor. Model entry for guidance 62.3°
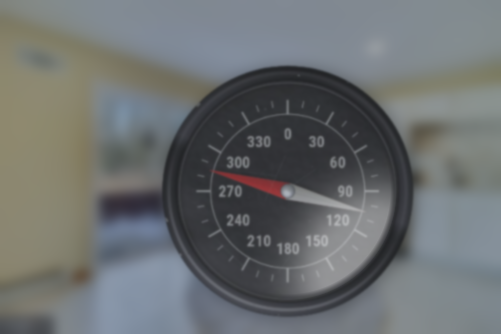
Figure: 285°
